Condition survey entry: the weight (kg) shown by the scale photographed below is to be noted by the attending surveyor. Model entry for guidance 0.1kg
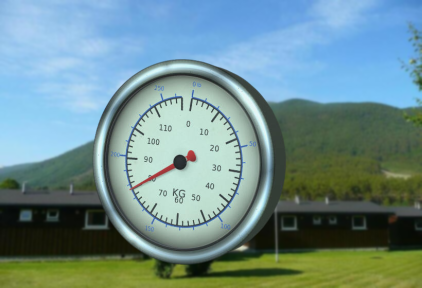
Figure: 80kg
